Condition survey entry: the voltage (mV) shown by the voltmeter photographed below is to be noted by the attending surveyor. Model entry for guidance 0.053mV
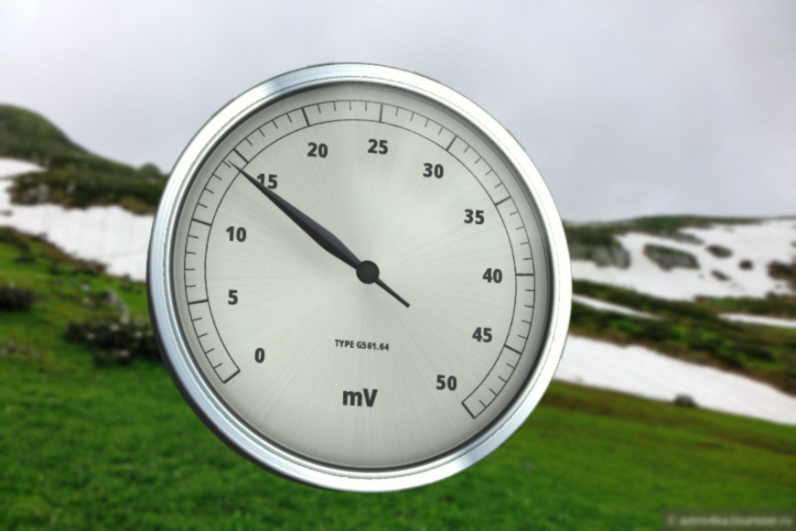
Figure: 14mV
